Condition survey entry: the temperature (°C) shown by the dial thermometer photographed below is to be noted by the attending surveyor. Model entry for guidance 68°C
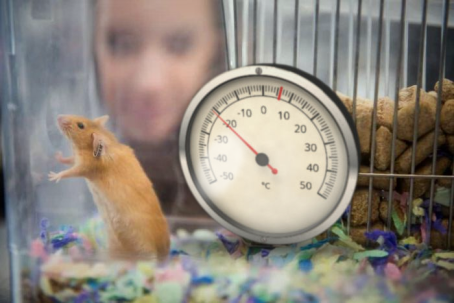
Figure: -20°C
